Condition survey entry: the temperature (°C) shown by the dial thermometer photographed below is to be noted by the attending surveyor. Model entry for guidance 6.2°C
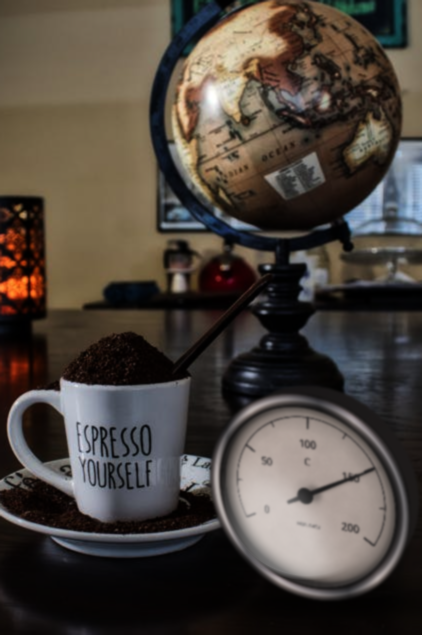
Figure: 150°C
